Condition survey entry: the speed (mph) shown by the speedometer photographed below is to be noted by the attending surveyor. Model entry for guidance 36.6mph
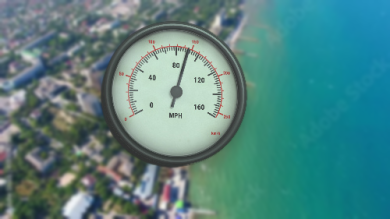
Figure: 90mph
